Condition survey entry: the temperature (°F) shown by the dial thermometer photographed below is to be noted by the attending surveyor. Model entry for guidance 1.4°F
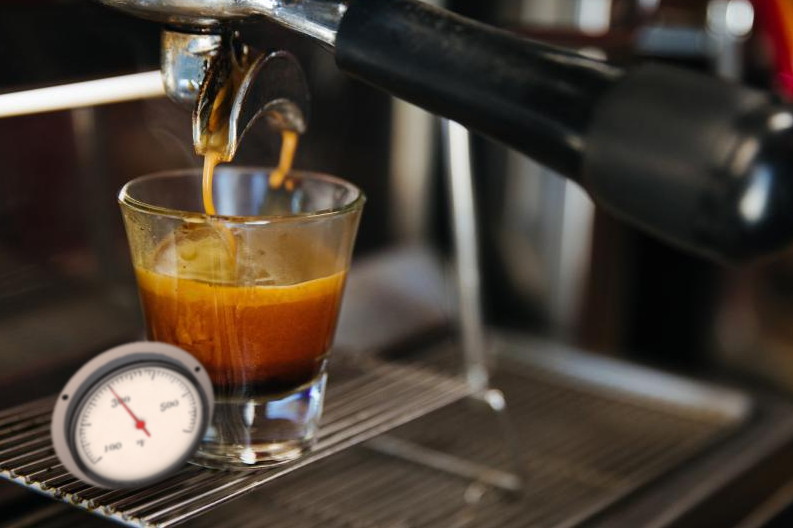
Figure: 300°F
